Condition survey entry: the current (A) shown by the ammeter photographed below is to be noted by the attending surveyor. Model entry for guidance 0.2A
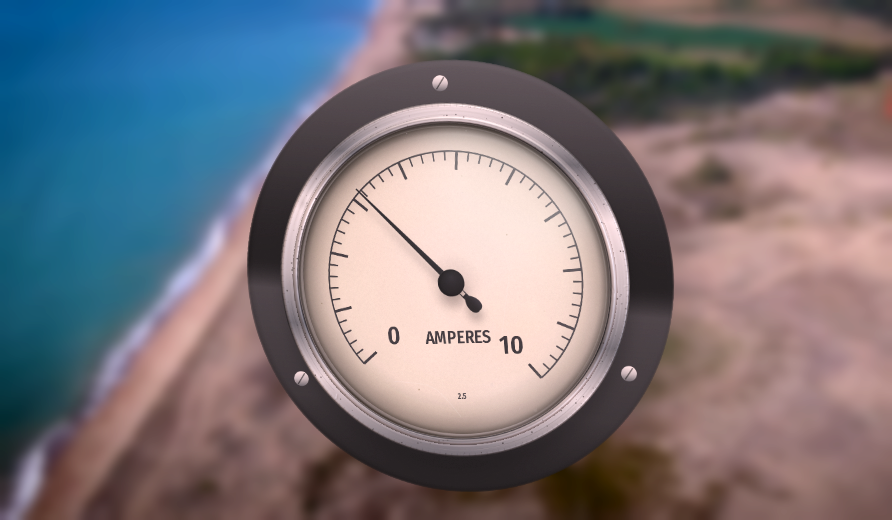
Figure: 3.2A
